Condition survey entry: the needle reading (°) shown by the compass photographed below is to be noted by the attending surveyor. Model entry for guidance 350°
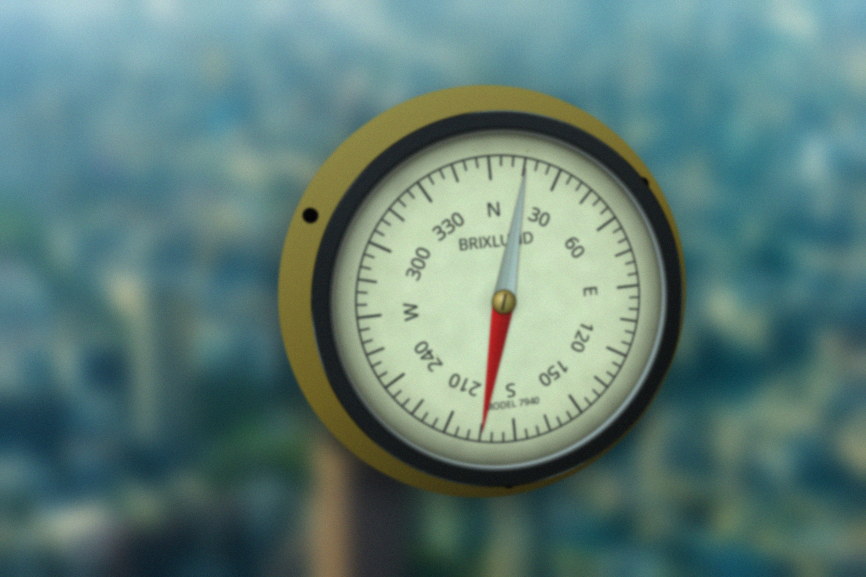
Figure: 195°
